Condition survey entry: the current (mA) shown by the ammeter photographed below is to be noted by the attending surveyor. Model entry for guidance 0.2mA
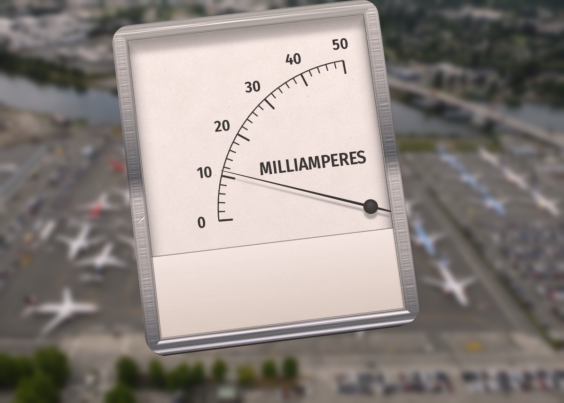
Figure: 11mA
